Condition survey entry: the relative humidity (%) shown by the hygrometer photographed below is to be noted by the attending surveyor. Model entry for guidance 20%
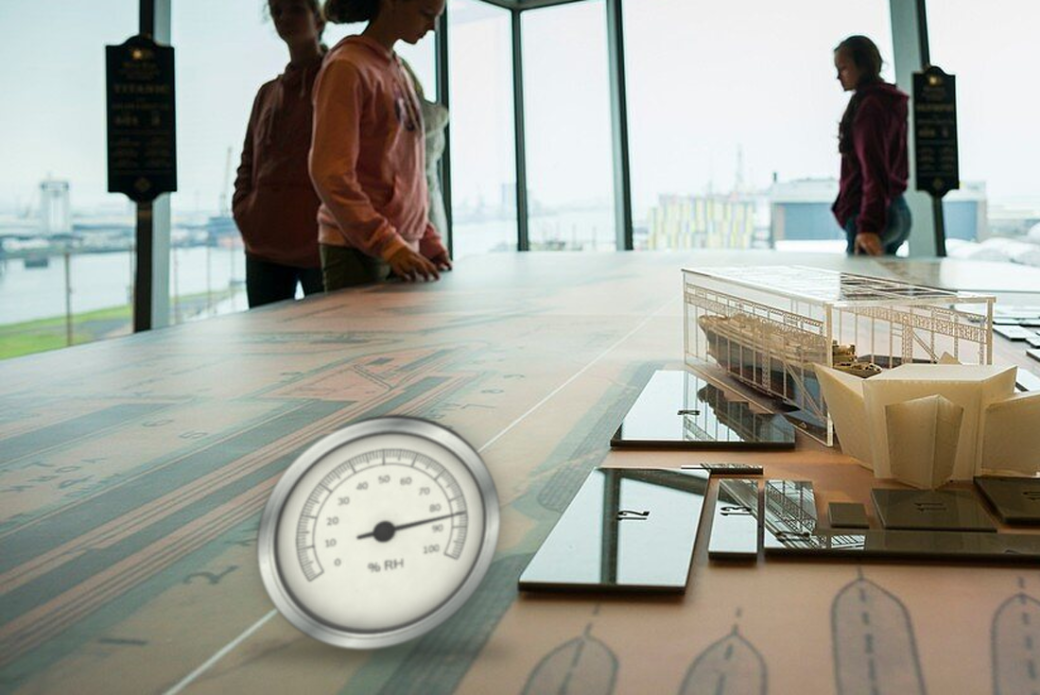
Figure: 85%
